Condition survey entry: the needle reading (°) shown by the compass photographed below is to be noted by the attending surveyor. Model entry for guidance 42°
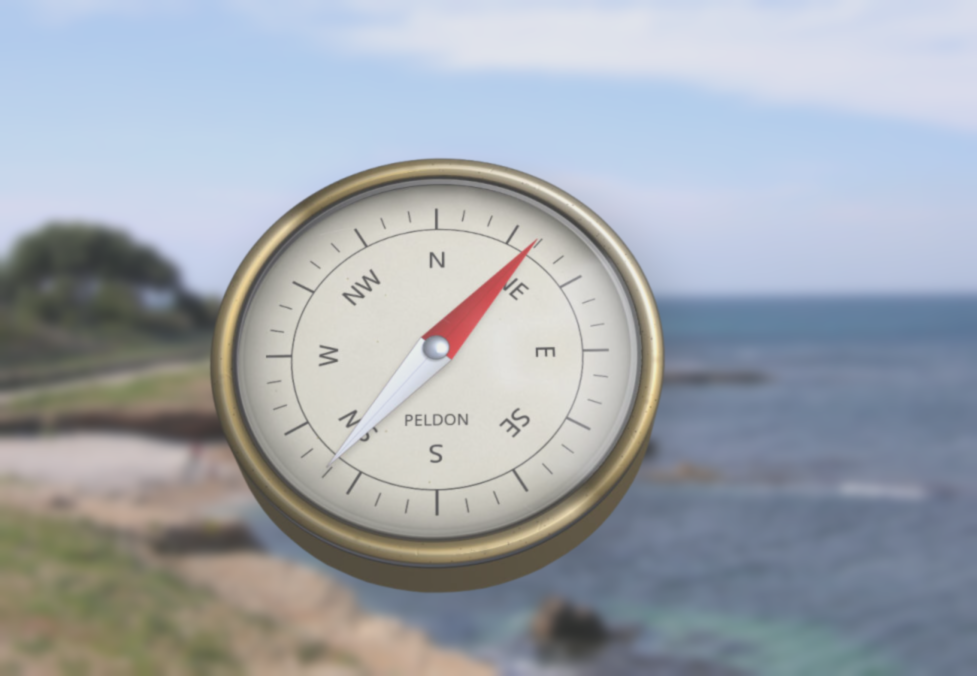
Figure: 40°
